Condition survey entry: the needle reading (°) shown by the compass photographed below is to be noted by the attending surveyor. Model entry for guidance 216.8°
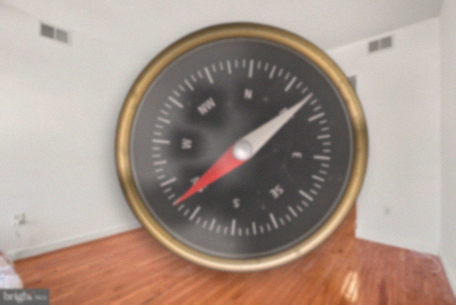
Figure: 225°
